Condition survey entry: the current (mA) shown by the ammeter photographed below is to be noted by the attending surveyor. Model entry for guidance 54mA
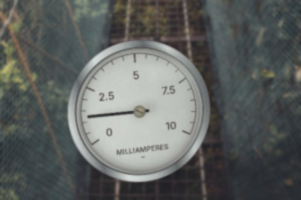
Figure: 1.25mA
